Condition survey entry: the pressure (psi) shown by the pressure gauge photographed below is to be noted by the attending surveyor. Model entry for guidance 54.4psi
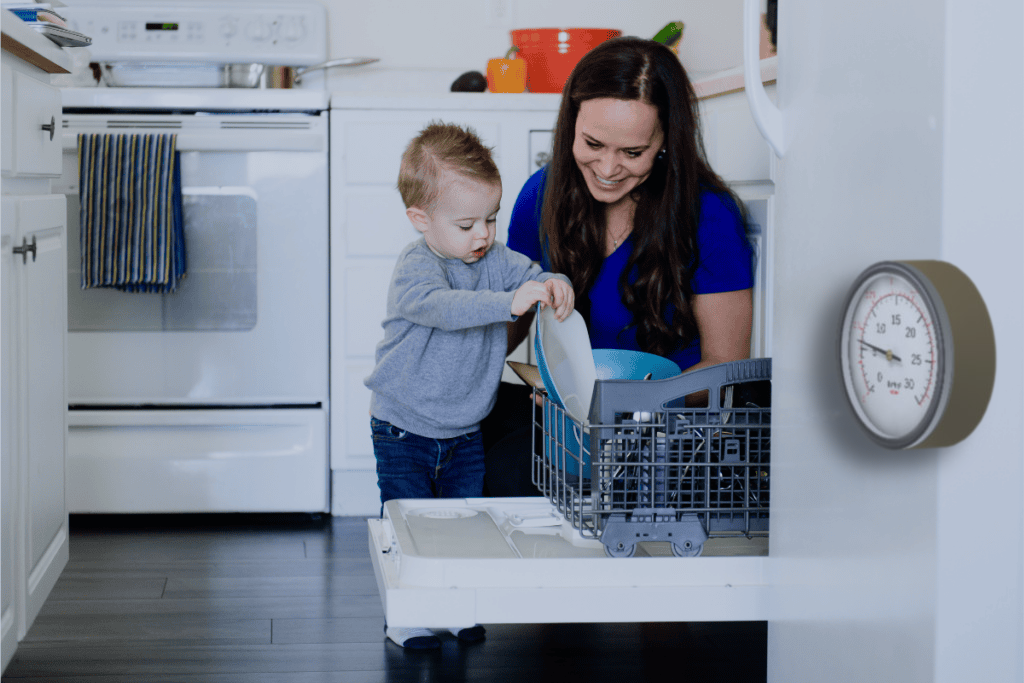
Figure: 6psi
